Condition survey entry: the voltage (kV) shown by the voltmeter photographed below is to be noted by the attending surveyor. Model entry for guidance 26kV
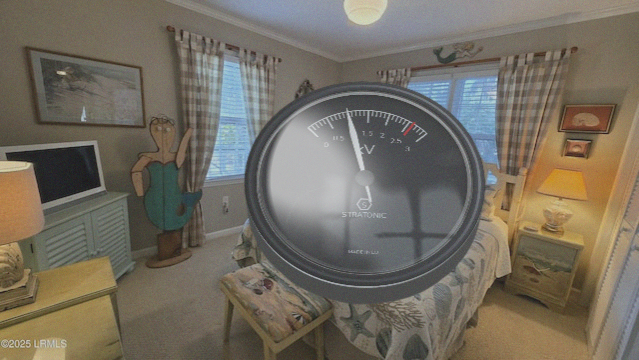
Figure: 1kV
